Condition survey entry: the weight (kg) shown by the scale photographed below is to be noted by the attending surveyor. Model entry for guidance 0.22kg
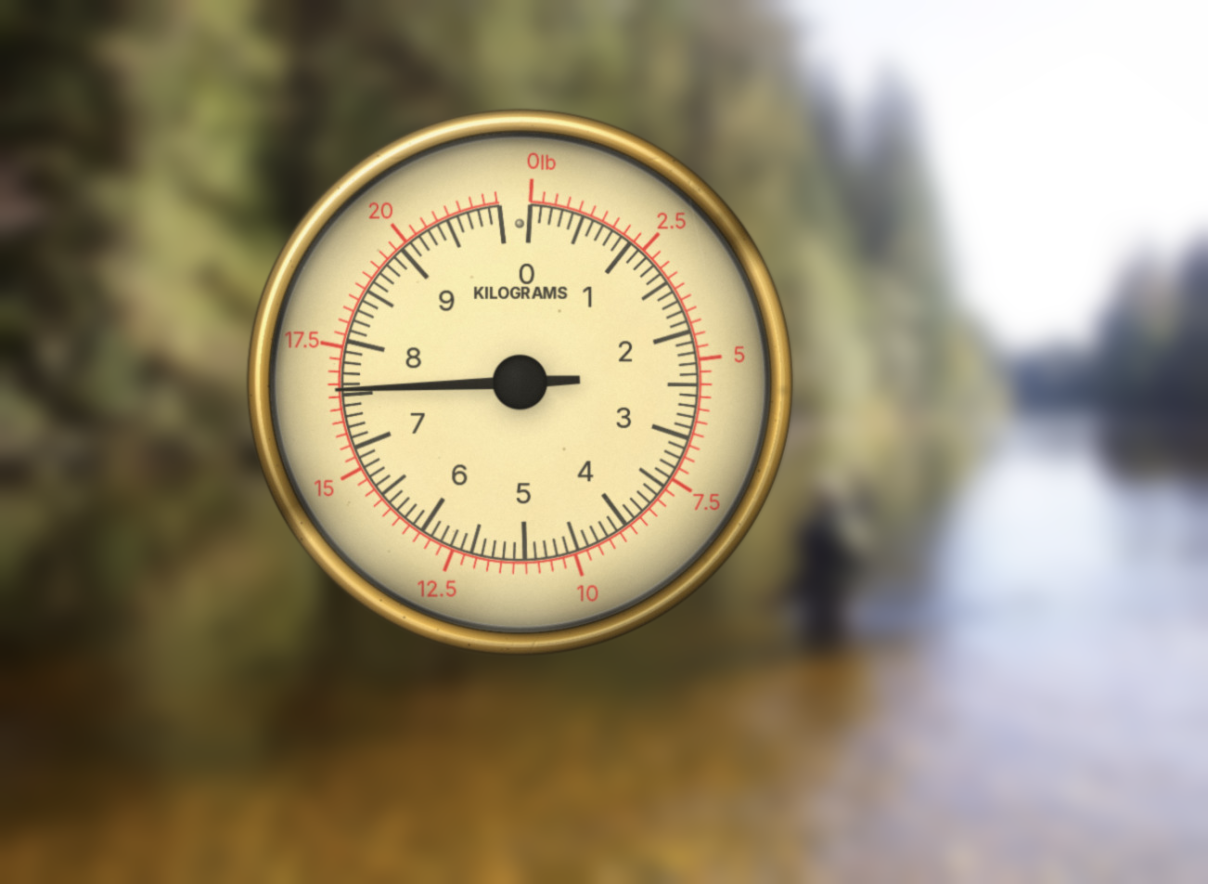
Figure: 7.55kg
